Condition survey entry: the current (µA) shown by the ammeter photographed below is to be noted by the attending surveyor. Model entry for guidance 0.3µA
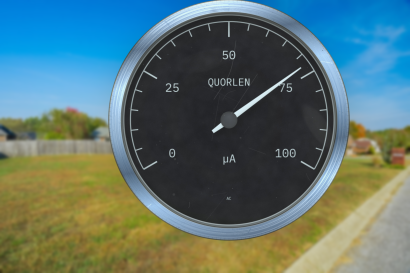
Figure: 72.5µA
